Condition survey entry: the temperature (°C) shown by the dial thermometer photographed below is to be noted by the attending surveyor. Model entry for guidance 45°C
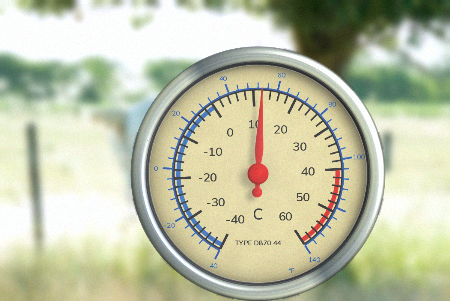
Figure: 12°C
